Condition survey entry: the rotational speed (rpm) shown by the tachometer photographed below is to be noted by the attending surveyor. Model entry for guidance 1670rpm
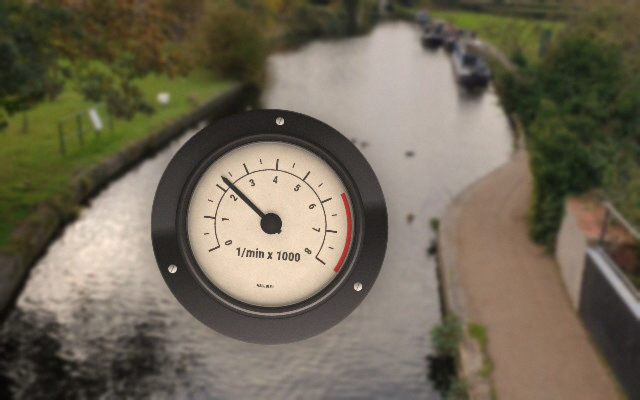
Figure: 2250rpm
